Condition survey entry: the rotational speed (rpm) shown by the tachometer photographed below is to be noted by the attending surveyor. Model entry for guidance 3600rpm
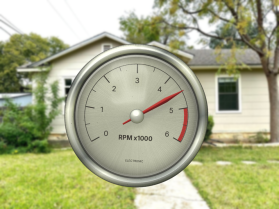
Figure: 4500rpm
